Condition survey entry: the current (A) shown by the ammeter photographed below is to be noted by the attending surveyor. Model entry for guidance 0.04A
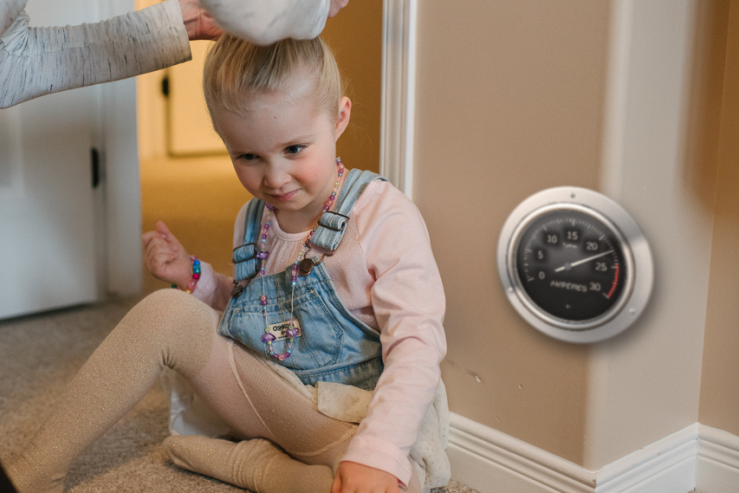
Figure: 22.5A
